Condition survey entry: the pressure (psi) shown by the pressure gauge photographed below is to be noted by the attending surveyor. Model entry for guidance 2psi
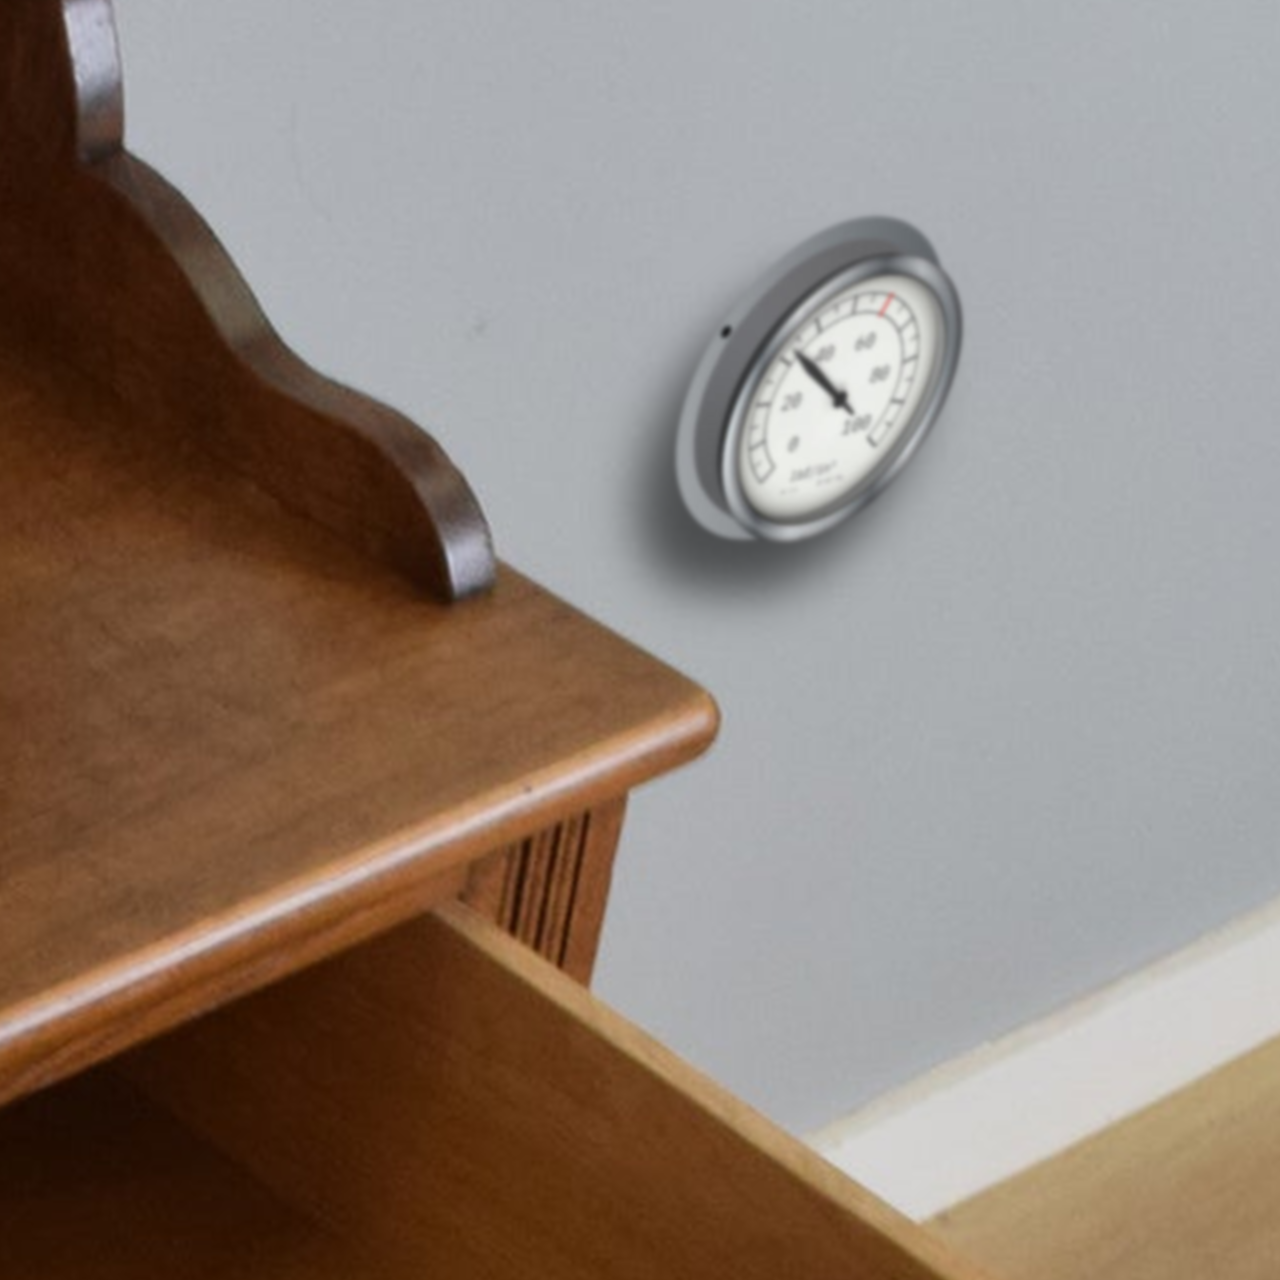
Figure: 32.5psi
